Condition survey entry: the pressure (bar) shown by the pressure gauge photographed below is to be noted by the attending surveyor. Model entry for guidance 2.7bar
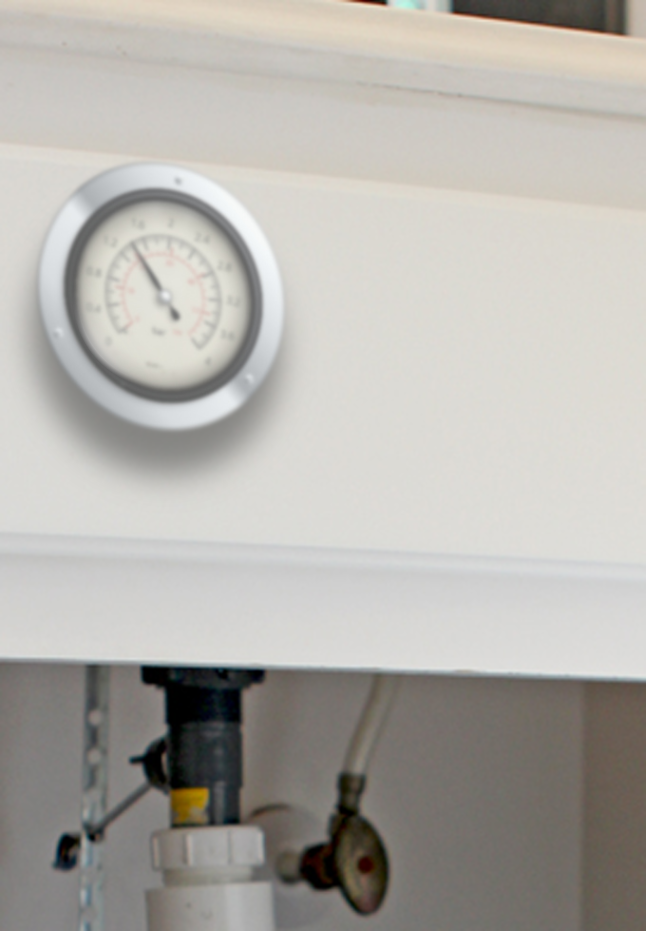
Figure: 1.4bar
